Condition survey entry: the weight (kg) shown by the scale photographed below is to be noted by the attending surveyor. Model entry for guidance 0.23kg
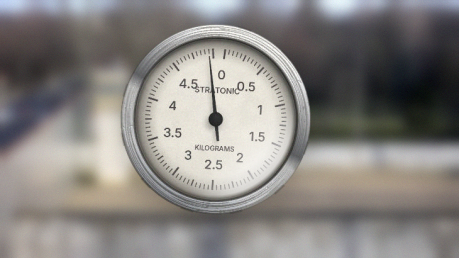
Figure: 4.95kg
